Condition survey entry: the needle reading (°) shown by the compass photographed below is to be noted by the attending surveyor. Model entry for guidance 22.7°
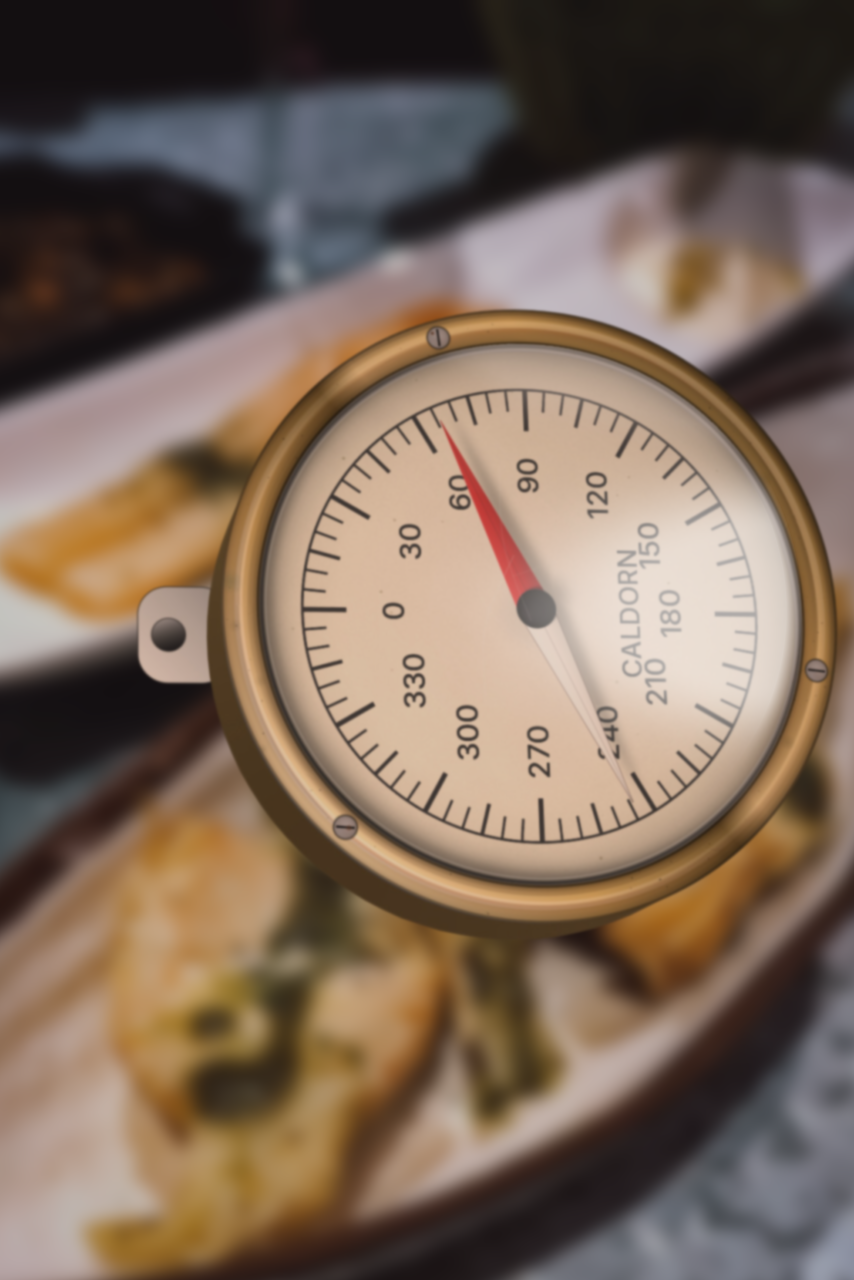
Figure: 65°
